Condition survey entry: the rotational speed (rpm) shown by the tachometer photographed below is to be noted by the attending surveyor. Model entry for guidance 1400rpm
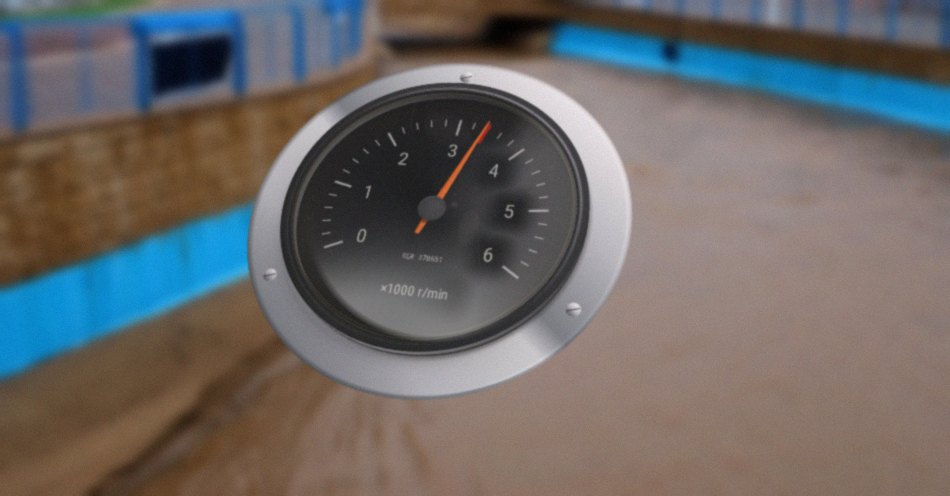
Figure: 3400rpm
